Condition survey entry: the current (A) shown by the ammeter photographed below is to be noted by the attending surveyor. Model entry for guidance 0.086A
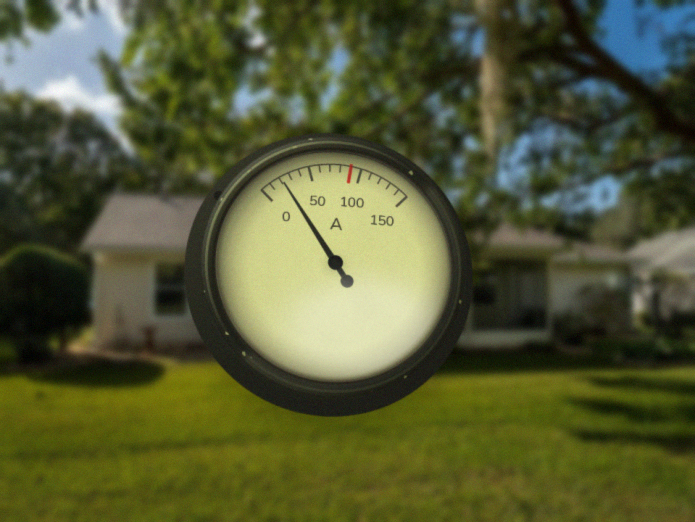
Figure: 20A
